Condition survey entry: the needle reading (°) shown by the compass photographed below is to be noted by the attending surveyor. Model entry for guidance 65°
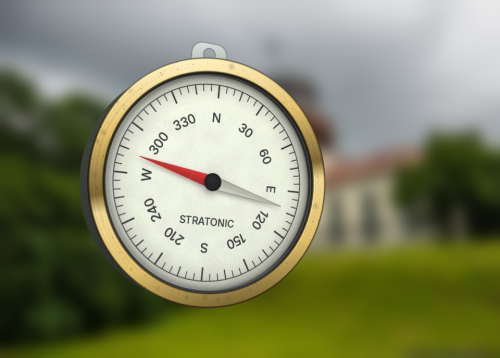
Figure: 282.5°
